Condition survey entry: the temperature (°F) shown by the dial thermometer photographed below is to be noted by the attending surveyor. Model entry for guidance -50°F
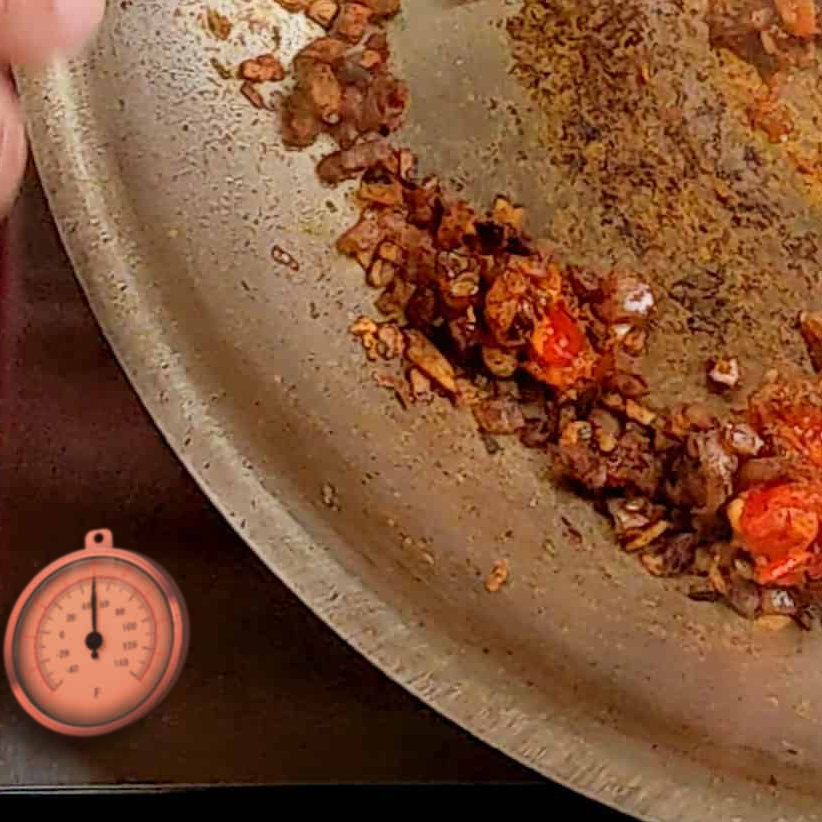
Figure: 50°F
